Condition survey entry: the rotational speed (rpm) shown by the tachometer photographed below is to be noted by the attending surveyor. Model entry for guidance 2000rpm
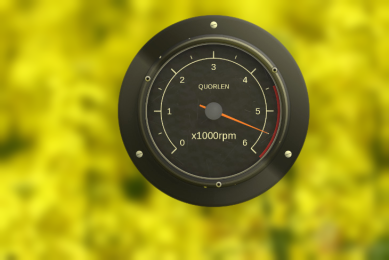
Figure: 5500rpm
